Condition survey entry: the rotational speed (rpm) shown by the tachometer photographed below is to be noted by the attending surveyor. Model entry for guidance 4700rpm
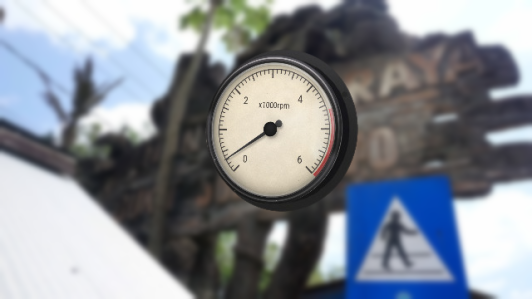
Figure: 300rpm
